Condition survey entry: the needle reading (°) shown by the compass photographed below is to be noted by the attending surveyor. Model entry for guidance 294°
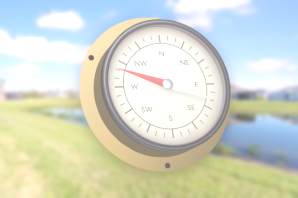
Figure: 290°
